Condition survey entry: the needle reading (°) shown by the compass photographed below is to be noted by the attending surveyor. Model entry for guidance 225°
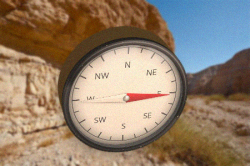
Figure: 90°
